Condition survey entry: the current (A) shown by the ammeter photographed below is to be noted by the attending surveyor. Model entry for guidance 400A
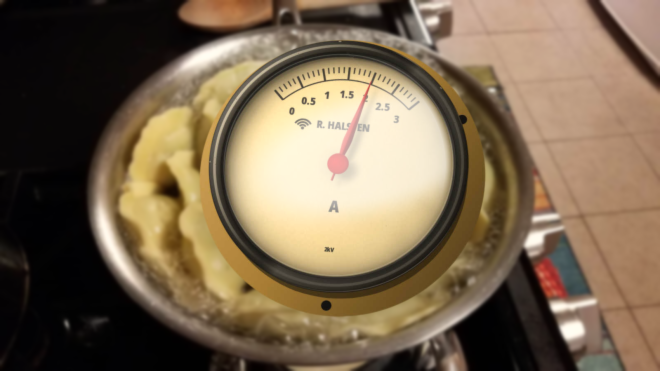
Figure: 2A
